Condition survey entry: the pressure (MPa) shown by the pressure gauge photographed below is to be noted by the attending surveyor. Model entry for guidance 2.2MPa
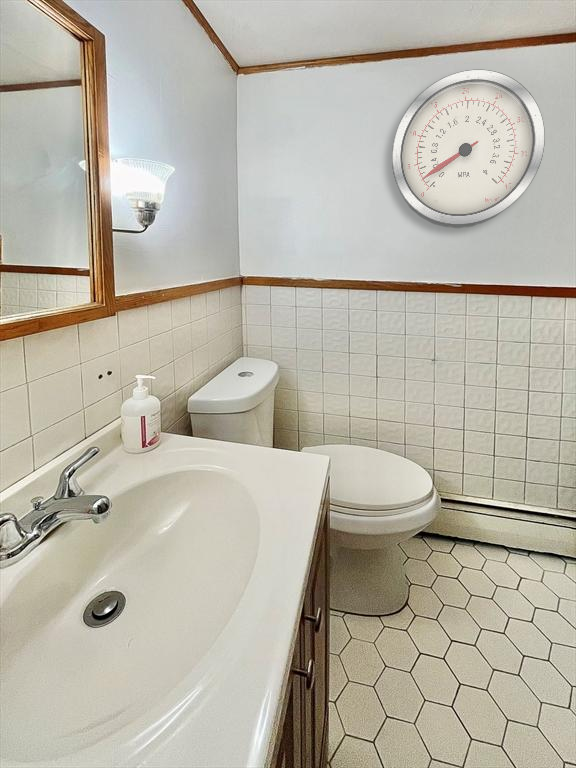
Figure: 0.2MPa
